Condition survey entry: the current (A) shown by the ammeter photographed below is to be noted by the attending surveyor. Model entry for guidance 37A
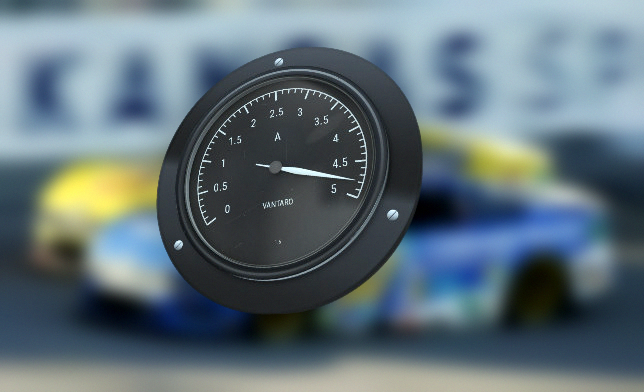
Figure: 4.8A
